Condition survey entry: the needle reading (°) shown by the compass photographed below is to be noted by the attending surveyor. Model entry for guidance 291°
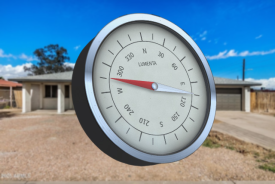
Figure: 285°
